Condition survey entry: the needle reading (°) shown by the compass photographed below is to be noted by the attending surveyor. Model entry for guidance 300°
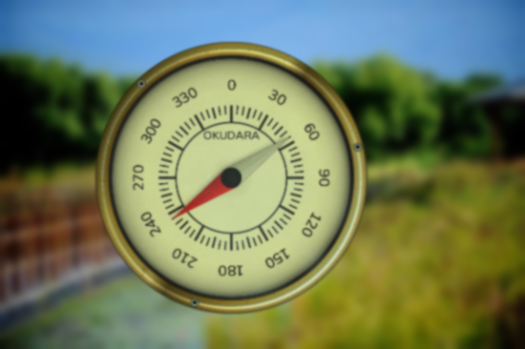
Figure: 235°
